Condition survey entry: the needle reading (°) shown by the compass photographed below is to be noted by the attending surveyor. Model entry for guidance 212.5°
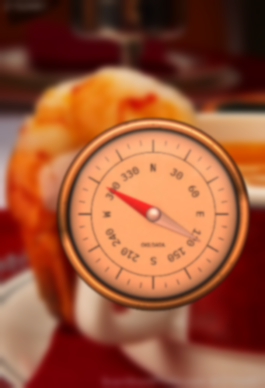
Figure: 300°
